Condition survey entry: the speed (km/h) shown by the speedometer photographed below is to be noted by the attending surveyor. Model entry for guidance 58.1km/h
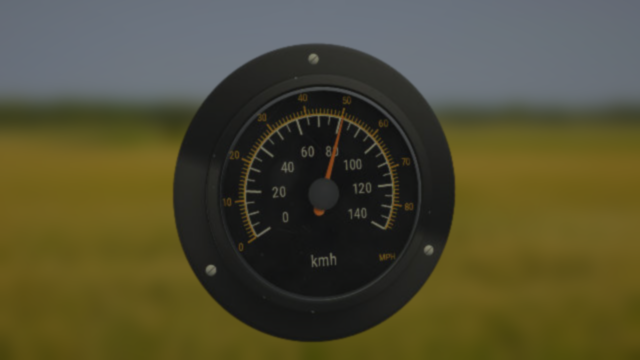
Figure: 80km/h
